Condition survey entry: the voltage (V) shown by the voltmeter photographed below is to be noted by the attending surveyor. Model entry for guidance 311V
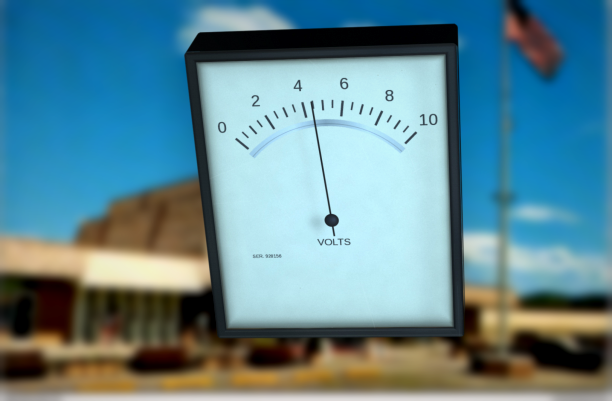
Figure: 4.5V
